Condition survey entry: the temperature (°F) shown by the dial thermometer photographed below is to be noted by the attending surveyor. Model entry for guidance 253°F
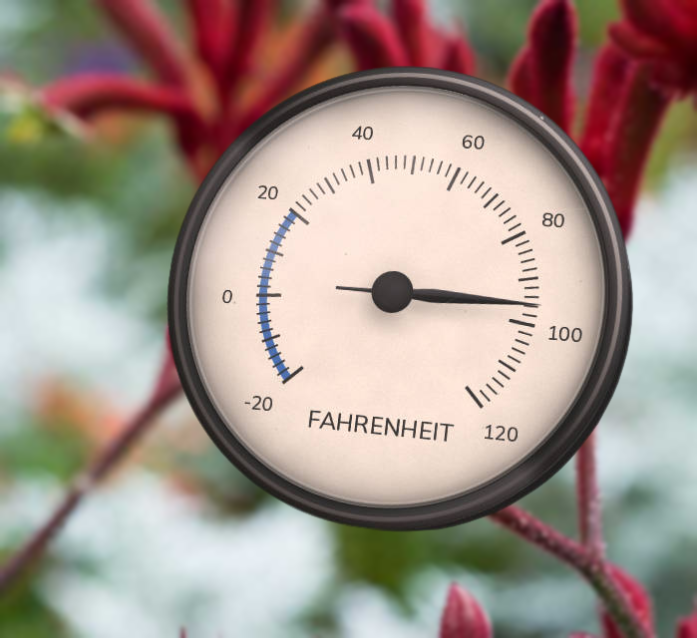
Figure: 96°F
